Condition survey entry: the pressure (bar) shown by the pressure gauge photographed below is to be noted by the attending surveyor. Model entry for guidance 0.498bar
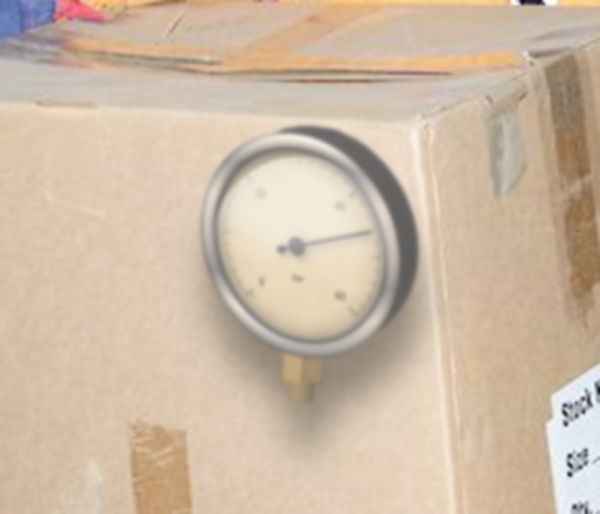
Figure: 46bar
